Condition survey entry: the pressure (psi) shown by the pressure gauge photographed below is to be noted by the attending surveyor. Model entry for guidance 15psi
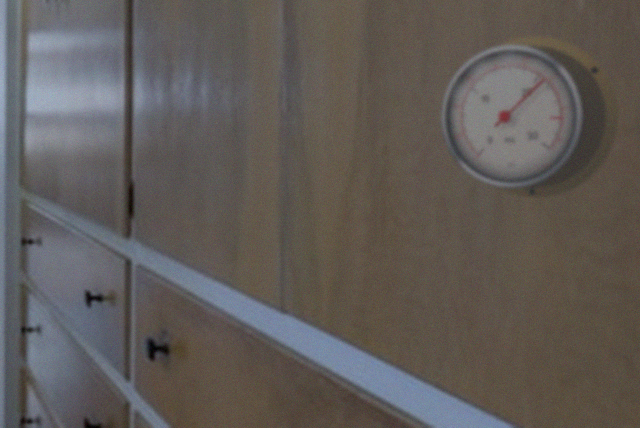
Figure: 21psi
